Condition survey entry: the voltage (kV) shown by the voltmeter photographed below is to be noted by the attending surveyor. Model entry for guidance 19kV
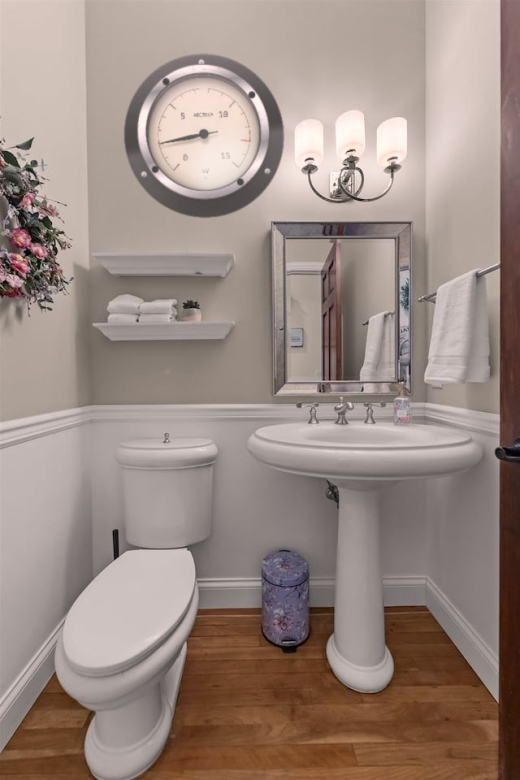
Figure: 2kV
